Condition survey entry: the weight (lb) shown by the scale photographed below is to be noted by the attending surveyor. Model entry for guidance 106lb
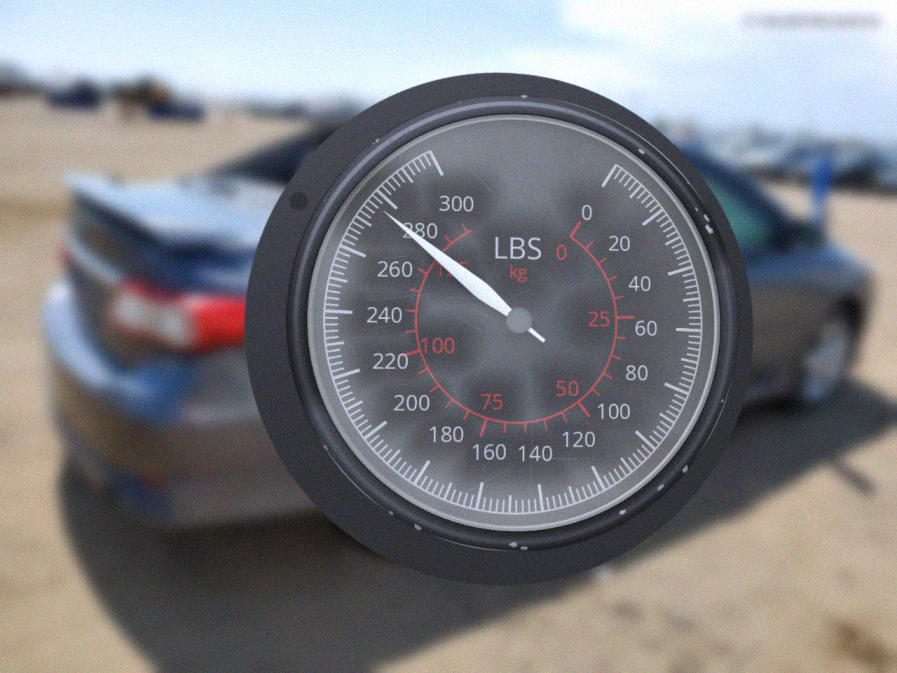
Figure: 276lb
